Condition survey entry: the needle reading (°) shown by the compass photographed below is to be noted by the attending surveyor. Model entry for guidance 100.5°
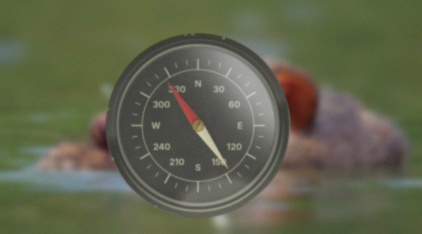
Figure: 325°
